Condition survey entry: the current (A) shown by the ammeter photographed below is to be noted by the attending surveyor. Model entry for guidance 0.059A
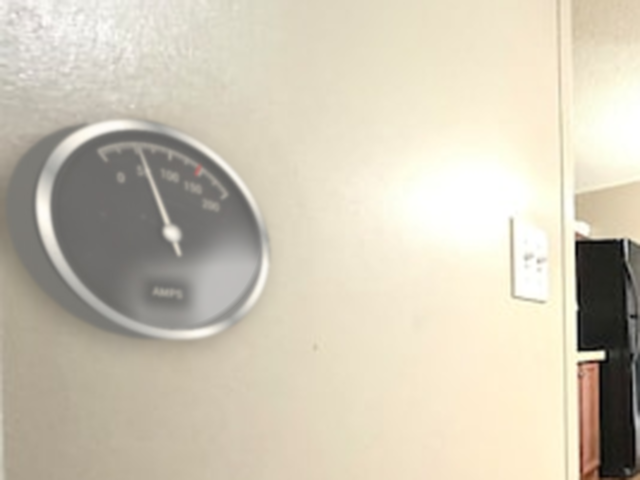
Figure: 50A
